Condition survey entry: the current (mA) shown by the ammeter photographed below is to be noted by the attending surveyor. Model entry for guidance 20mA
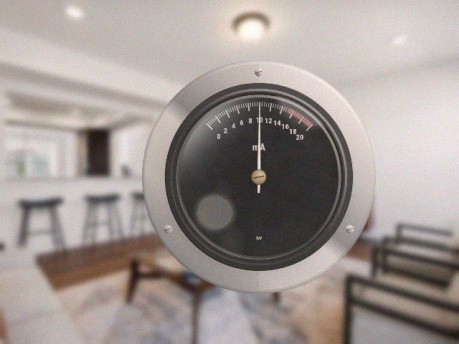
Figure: 10mA
